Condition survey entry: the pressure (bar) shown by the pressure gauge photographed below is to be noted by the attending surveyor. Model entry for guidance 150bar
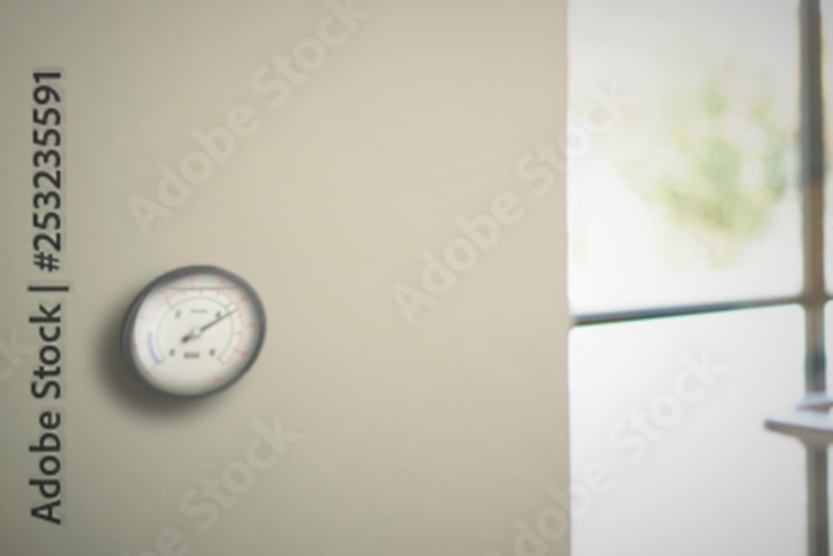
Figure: 4.25bar
